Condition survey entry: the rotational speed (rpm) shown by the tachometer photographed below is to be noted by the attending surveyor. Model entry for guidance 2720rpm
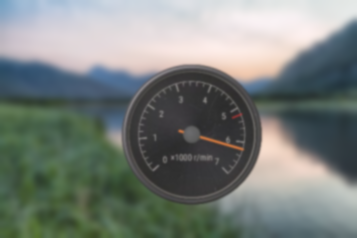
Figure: 6200rpm
